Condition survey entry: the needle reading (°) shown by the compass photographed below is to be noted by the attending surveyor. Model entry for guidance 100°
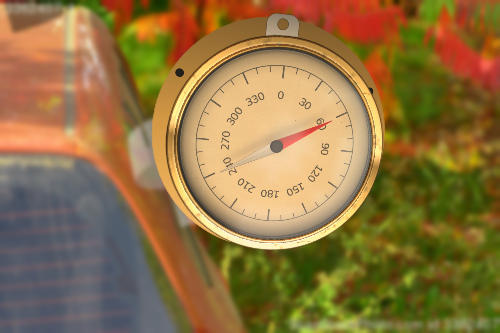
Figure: 60°
